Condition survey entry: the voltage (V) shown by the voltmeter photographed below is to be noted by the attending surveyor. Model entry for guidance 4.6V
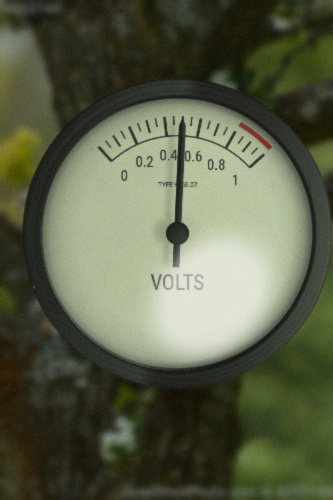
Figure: 0.5V
